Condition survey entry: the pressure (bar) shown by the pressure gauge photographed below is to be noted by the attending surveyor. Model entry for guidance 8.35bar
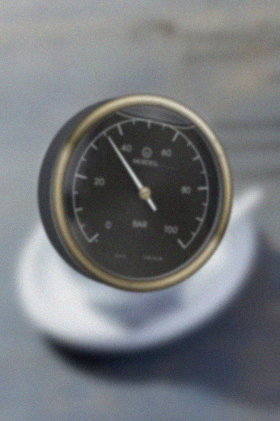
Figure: 35bar
